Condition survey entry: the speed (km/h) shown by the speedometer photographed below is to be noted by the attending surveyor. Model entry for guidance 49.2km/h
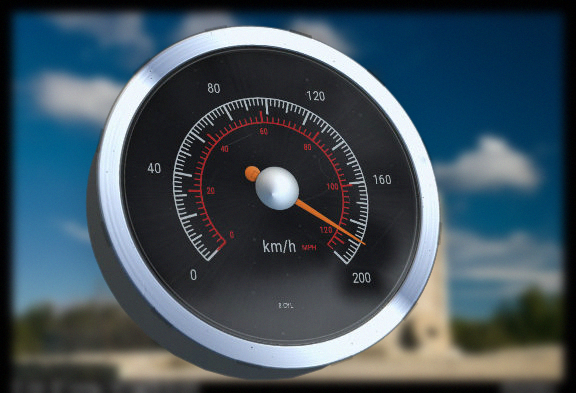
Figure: 190km/h
